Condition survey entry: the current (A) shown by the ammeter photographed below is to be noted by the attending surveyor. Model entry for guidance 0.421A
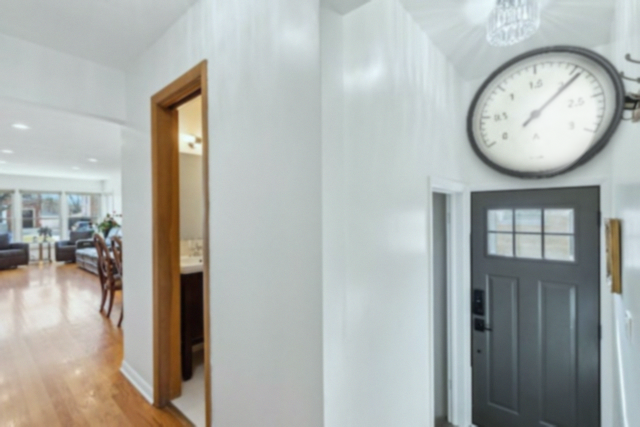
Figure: 2.1A
